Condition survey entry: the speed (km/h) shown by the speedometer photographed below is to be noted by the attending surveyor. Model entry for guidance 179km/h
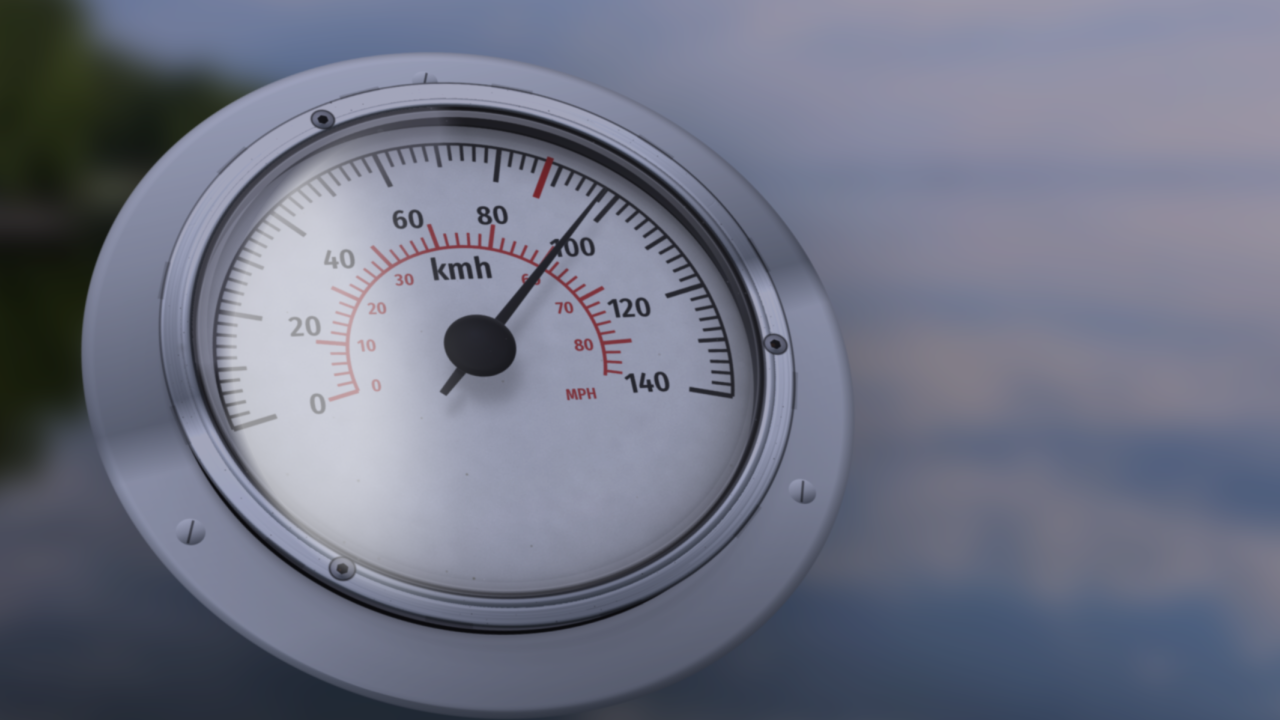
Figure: 98km/h
